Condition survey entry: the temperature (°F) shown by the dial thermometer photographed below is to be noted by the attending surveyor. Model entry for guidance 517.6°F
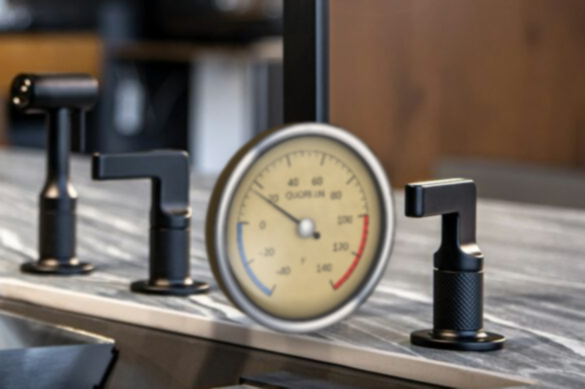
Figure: 16°F
